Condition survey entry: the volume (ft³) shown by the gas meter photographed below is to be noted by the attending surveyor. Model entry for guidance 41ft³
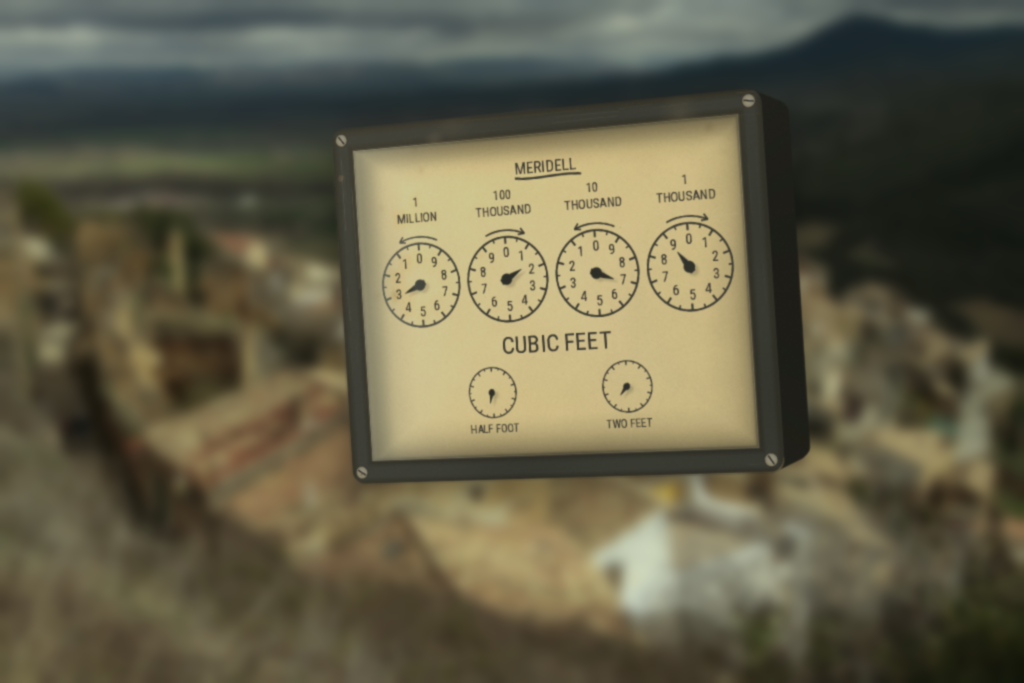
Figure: 316900ft³
